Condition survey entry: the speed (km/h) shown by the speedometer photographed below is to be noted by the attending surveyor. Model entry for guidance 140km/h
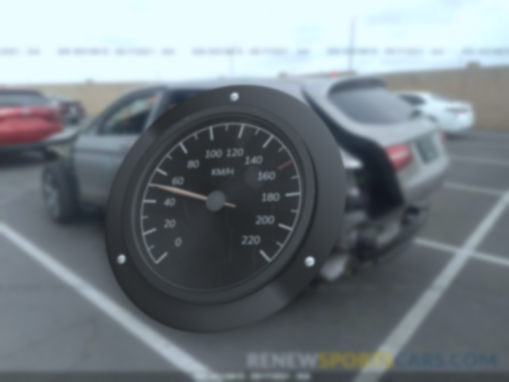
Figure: 50km/h
